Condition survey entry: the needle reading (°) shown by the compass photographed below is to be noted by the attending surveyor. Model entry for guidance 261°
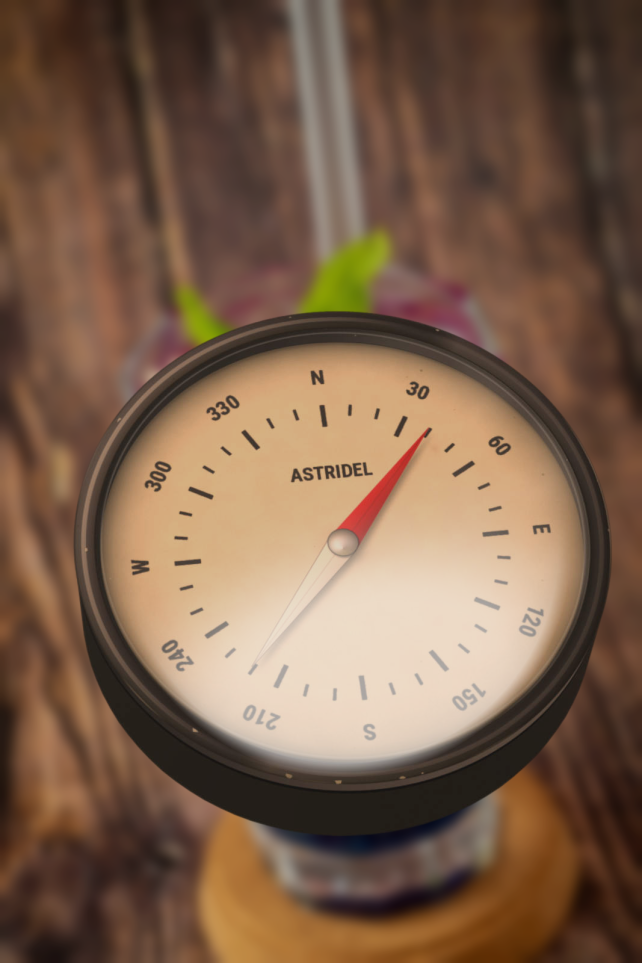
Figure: 40°
